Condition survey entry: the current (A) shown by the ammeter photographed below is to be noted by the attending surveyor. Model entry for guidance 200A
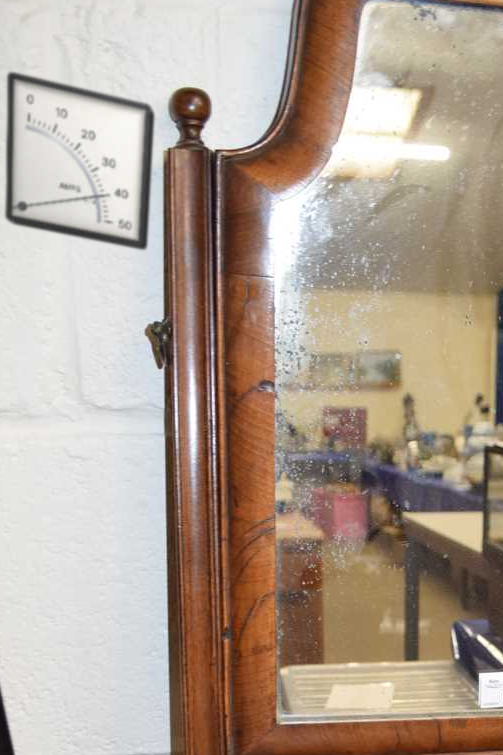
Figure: 40A
